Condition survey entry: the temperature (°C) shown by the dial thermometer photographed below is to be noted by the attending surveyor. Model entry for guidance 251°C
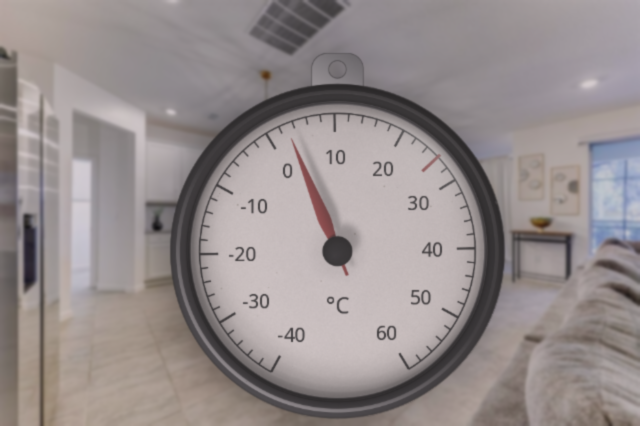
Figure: 3°C
